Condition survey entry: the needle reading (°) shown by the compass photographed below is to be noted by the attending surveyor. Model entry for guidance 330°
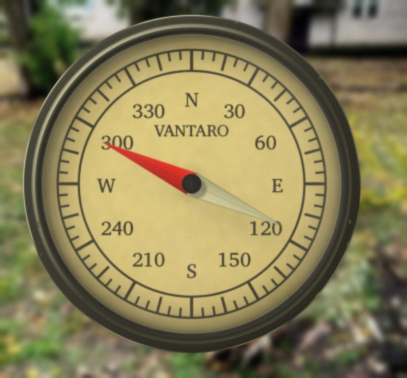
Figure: 295°
